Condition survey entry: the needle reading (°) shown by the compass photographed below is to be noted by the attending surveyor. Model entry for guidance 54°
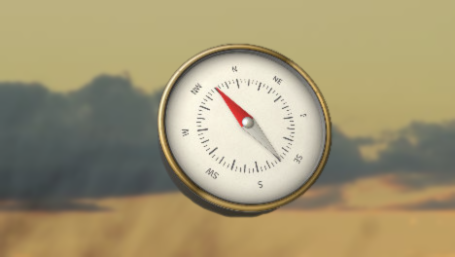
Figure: 330°
